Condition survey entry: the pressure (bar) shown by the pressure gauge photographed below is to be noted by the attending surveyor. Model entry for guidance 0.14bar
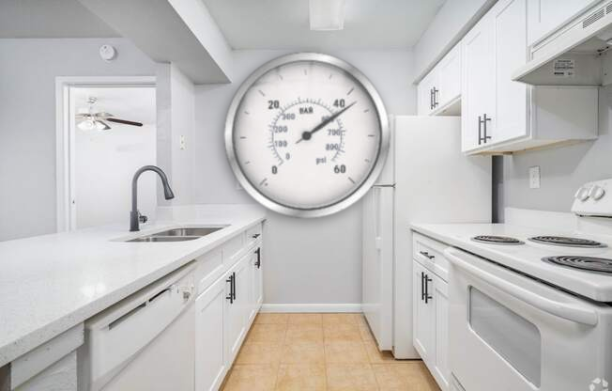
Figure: 42.5bar
